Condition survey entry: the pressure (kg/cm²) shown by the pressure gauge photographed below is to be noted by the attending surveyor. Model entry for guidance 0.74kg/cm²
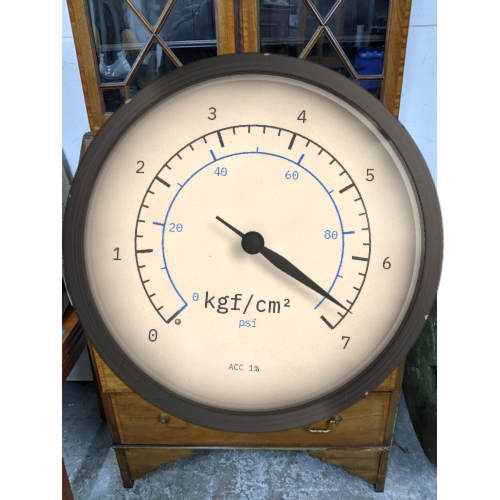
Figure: 6.7kg/cm²
